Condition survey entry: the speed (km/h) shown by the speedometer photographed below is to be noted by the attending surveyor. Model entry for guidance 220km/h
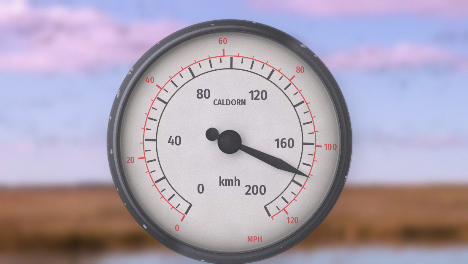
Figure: 175km/h
